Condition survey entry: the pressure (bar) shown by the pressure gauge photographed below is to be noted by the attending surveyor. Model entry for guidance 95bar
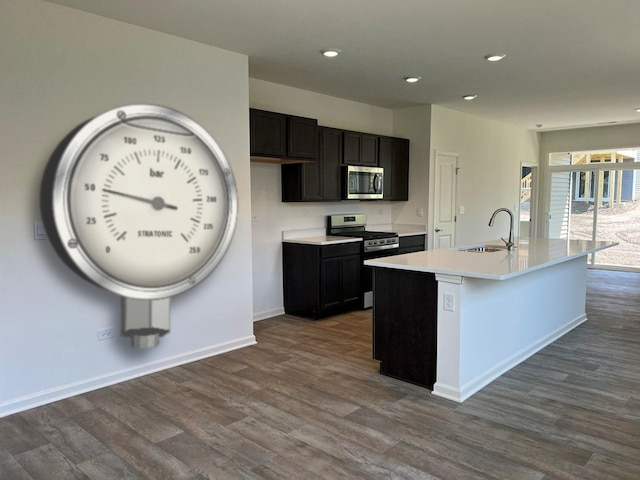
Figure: 50bar
